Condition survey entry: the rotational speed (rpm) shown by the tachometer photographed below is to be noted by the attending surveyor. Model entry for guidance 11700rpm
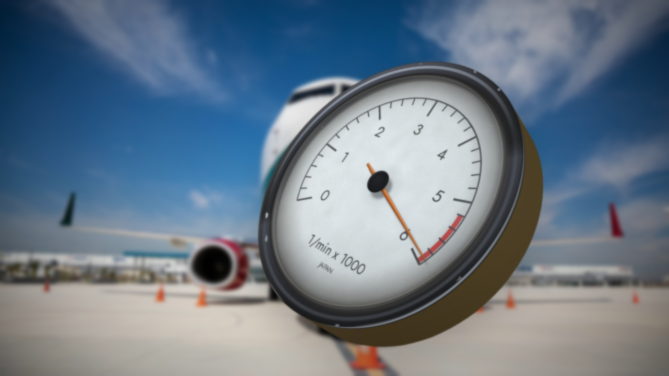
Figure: 5900rpm
